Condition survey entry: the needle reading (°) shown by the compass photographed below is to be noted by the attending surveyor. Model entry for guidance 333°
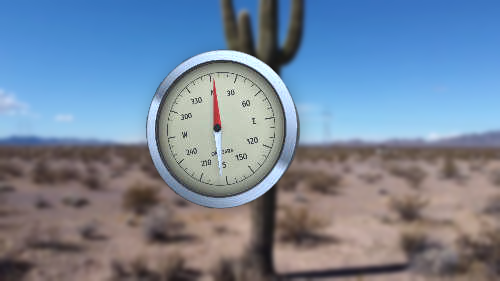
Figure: 5°
